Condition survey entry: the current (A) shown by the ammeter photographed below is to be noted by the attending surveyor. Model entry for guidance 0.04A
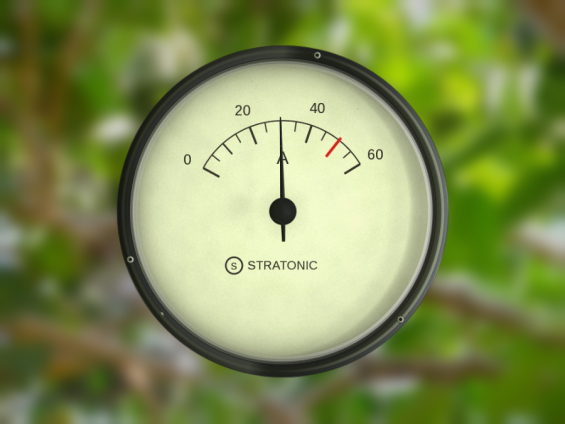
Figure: 30A
